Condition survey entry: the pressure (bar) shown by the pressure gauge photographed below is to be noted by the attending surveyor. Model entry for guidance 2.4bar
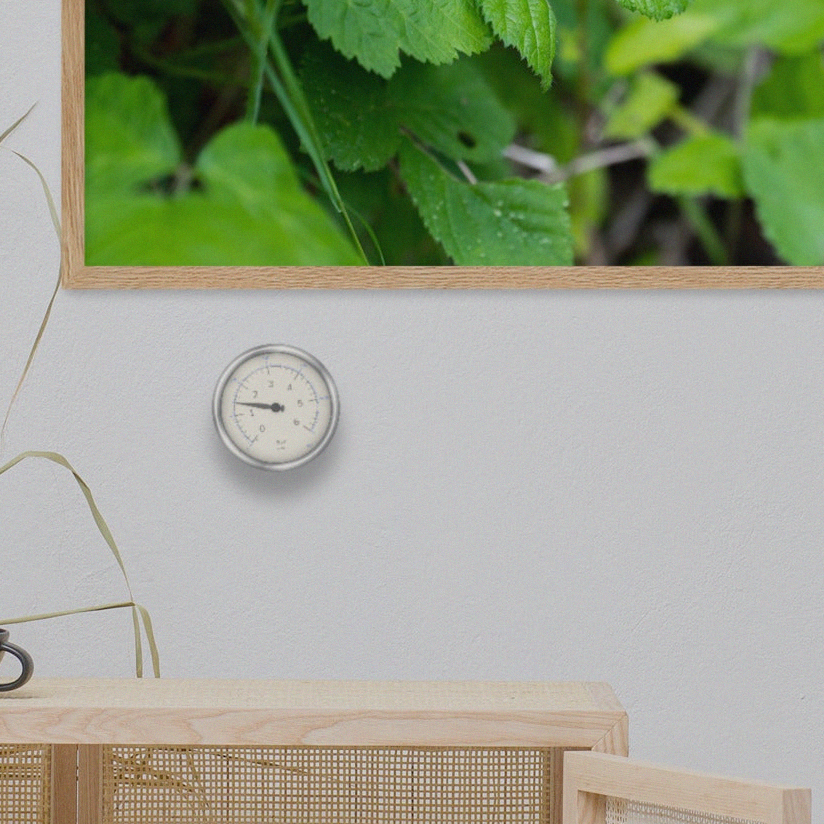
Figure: 1.4bar
